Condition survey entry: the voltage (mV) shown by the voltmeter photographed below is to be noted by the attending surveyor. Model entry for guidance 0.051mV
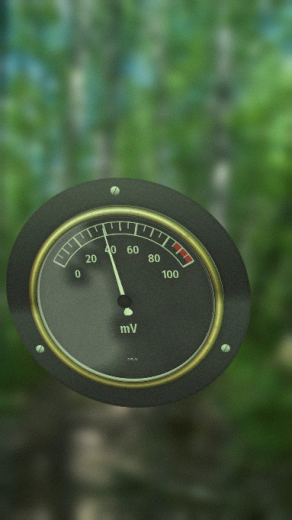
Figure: 40mV
